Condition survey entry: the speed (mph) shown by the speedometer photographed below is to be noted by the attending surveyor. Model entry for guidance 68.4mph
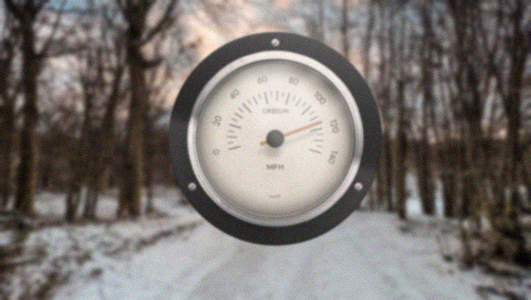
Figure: 115mph
